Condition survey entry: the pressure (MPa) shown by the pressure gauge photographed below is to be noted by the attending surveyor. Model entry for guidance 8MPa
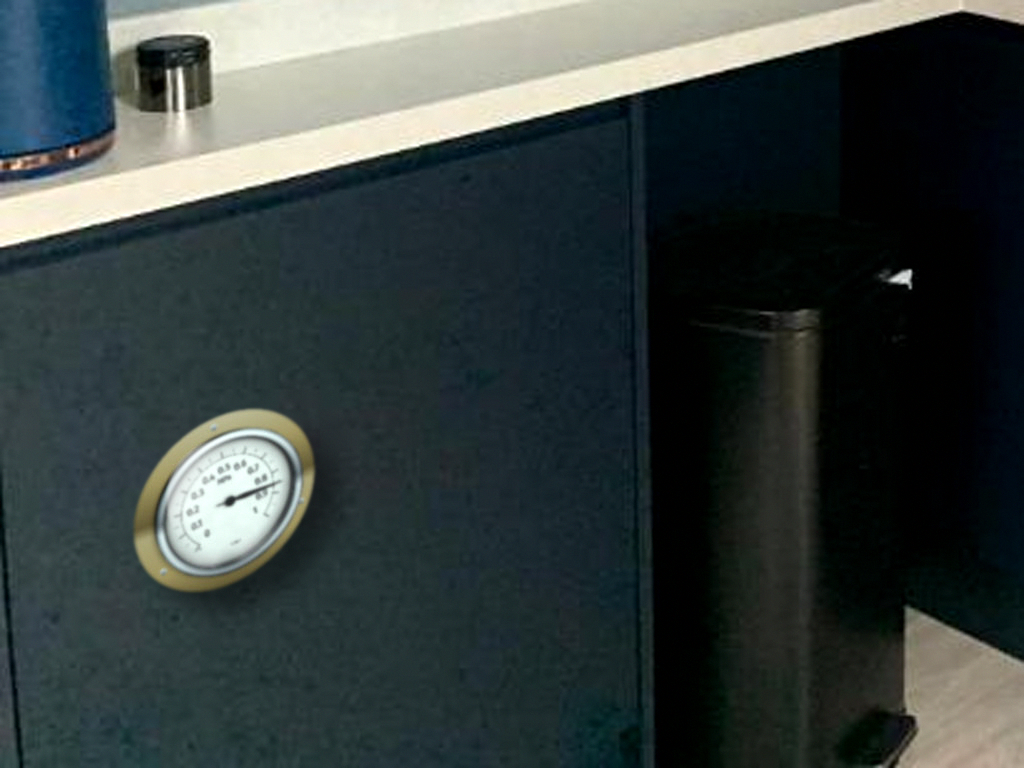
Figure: 0.85MPa
